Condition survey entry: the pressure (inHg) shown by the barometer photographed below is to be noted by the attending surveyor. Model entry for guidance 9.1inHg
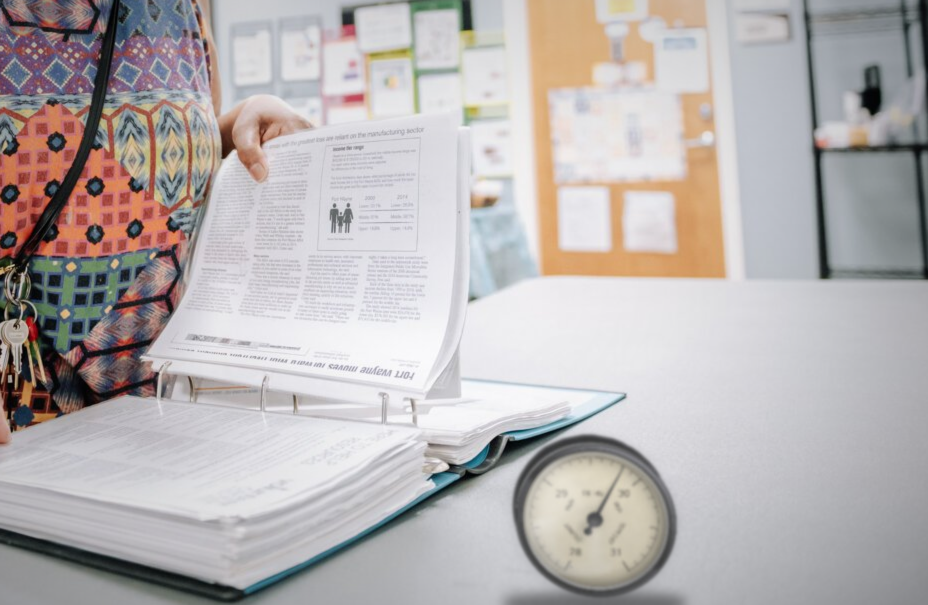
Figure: 29.8inHg
